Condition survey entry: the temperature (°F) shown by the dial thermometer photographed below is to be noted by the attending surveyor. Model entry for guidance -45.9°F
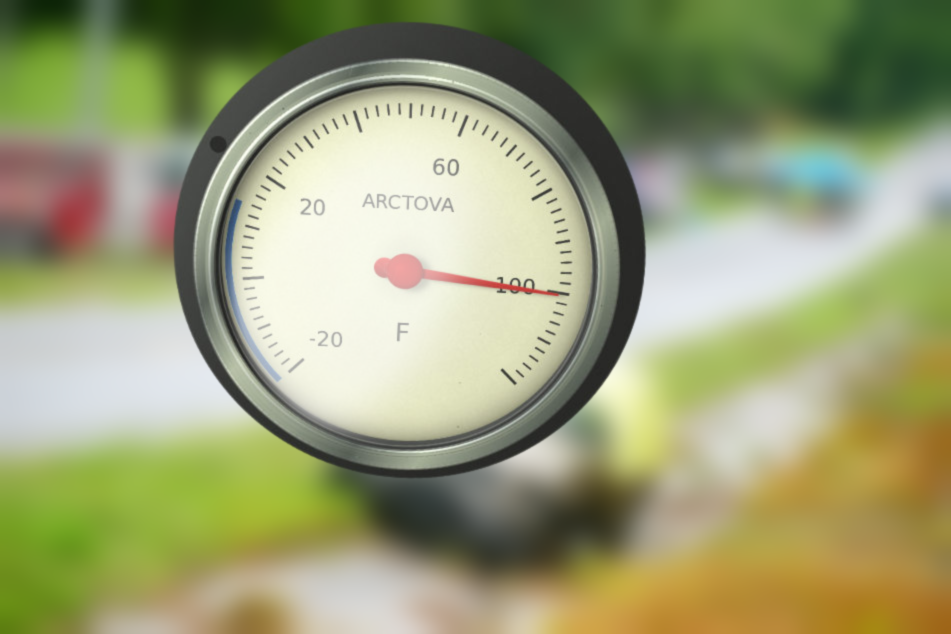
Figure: 100°F
